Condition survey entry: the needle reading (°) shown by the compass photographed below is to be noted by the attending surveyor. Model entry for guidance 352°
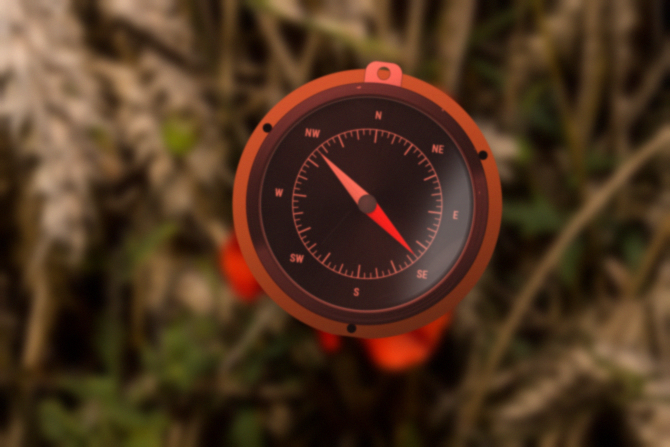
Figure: 130°
